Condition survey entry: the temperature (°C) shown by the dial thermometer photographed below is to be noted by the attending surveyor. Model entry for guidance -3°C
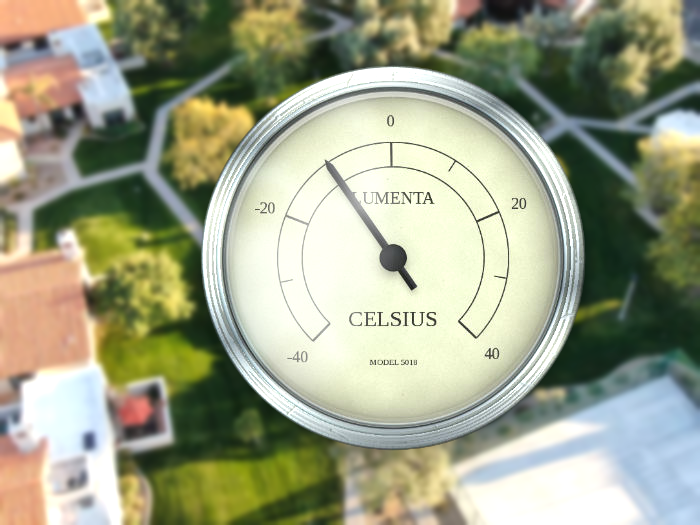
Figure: -10°C
